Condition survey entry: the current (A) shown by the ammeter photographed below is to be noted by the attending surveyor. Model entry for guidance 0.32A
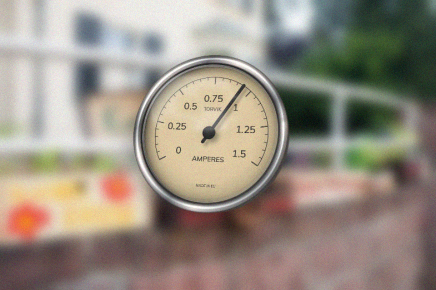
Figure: 0.95A
